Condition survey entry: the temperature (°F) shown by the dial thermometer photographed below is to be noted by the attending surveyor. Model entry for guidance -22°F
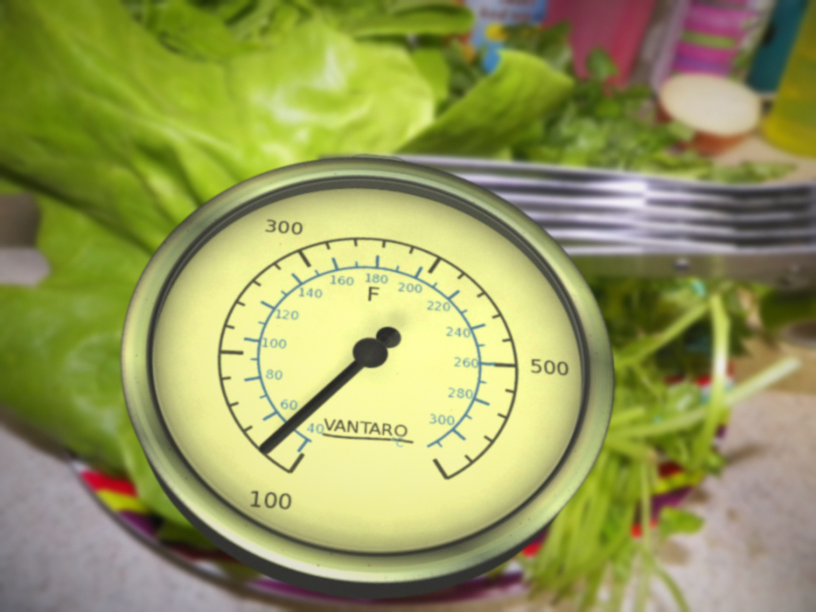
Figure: 120°F
